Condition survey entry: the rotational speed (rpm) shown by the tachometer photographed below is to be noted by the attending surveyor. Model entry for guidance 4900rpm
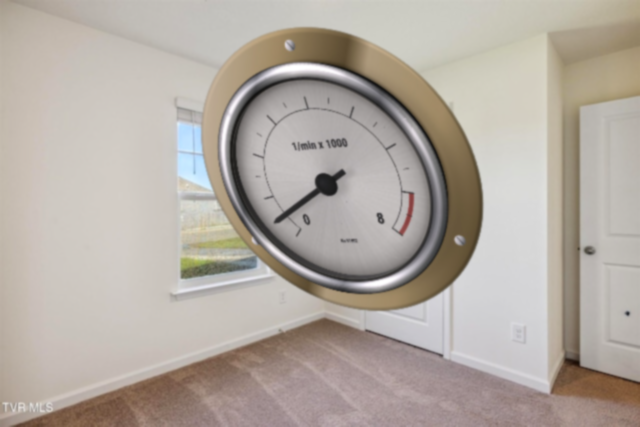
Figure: 500rpm
